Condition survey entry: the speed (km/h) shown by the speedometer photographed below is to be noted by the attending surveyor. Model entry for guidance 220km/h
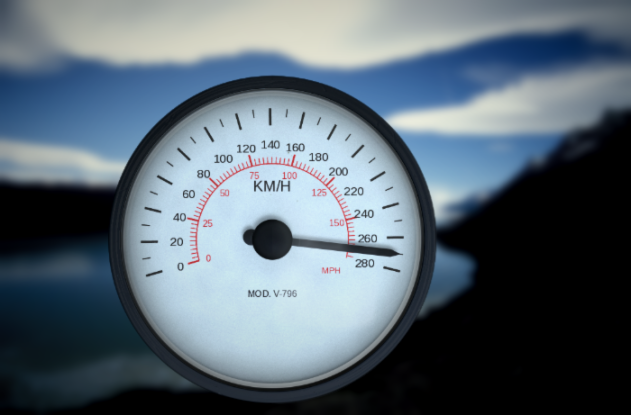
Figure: 270km/h
